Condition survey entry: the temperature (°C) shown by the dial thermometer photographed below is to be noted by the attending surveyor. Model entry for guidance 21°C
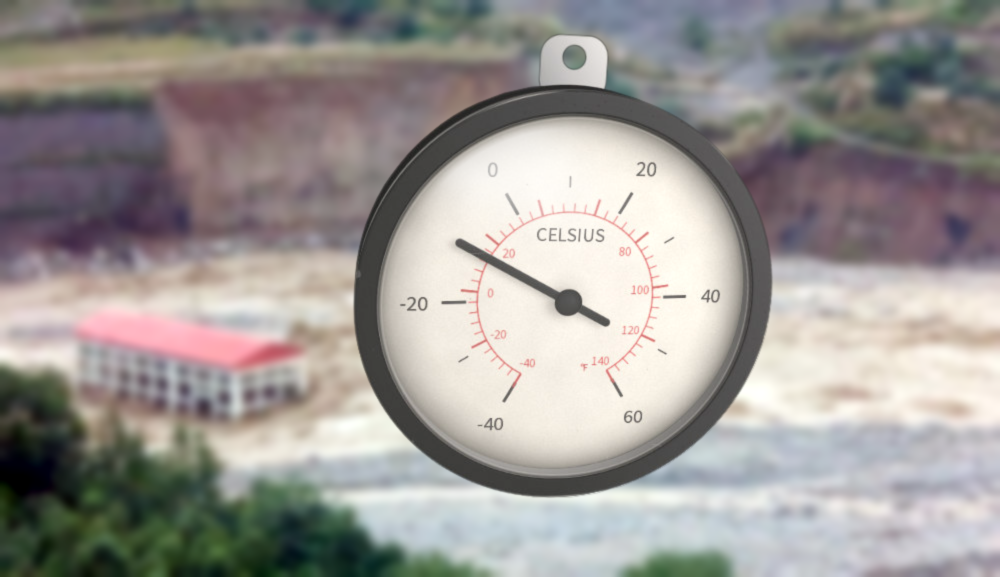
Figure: -10°C
